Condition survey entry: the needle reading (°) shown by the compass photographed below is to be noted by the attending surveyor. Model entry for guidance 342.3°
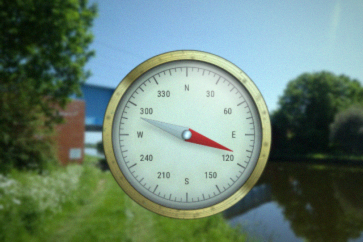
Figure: 110°
